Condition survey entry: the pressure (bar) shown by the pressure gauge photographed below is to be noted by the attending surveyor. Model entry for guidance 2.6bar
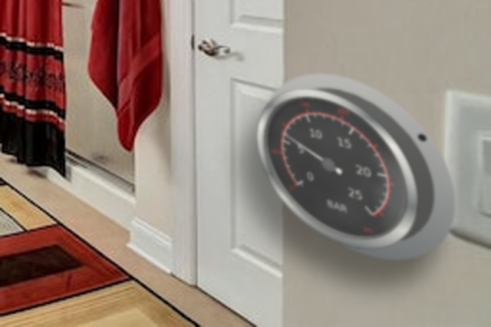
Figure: 6bar
